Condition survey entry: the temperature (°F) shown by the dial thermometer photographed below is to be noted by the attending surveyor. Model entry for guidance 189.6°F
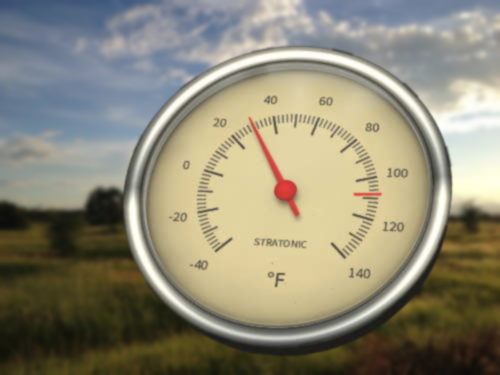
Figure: 30°F
